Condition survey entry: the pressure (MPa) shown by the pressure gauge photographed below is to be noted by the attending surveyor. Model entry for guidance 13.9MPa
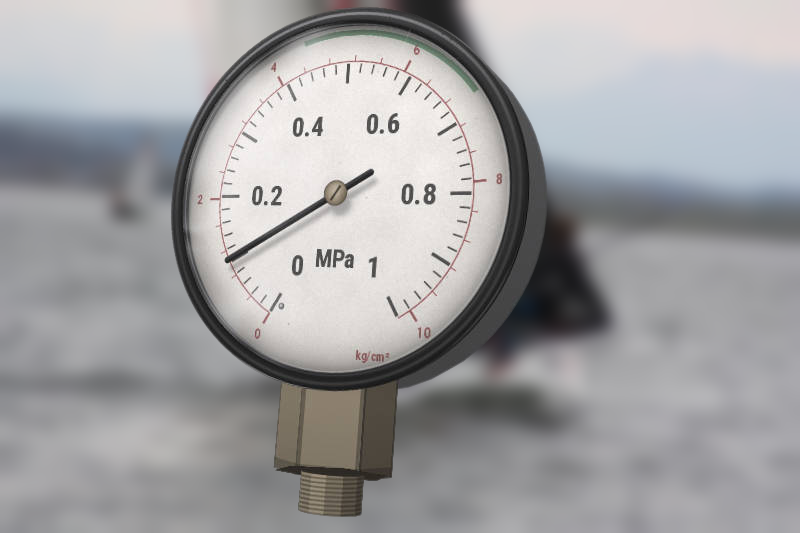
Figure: 0.1MPa
